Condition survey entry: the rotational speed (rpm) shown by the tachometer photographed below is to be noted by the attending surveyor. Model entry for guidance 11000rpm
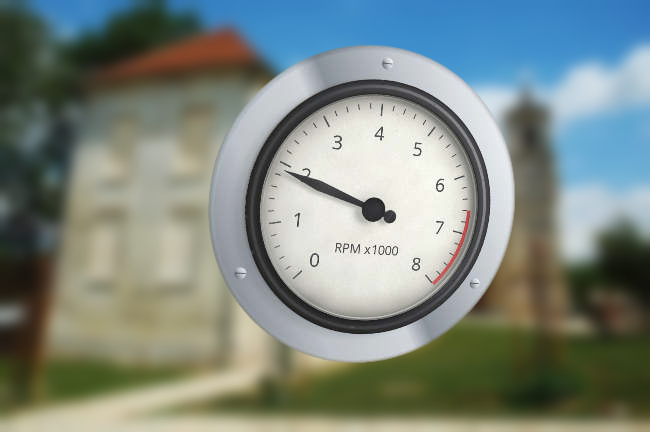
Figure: 1900rpm
